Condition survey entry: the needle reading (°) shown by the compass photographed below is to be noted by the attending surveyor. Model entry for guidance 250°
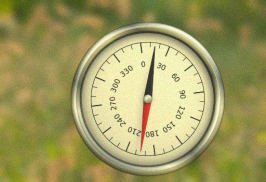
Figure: 195°
